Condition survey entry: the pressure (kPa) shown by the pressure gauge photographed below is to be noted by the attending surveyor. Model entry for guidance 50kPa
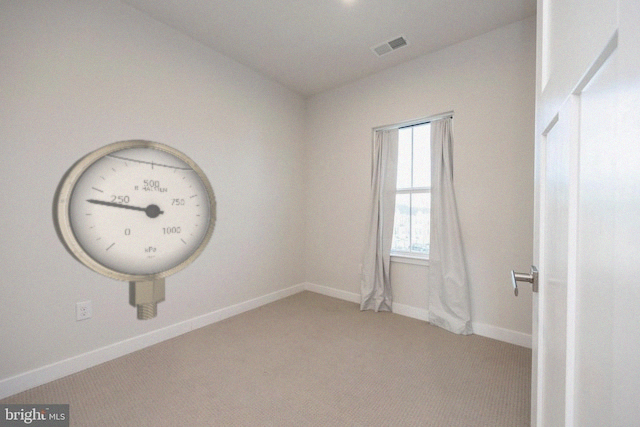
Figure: 200kPa
